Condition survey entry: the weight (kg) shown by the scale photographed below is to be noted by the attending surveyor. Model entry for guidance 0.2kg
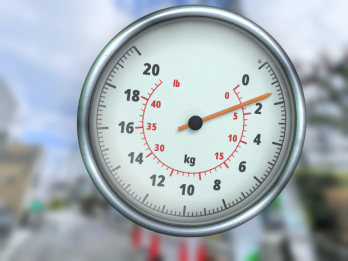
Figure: 1.4kg
